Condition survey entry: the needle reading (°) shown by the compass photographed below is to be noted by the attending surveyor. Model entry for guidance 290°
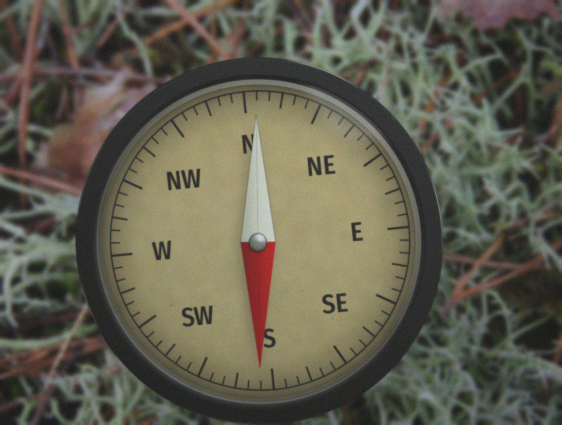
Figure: 185°
